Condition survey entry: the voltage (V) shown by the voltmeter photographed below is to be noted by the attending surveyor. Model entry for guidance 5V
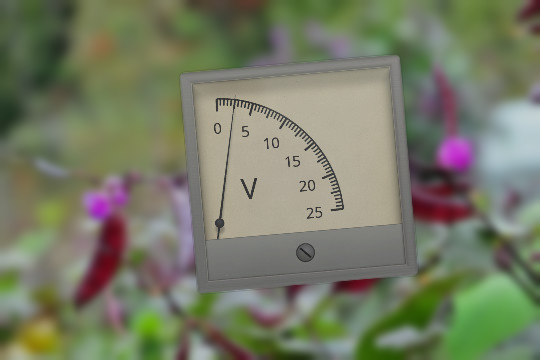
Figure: 2.5V
